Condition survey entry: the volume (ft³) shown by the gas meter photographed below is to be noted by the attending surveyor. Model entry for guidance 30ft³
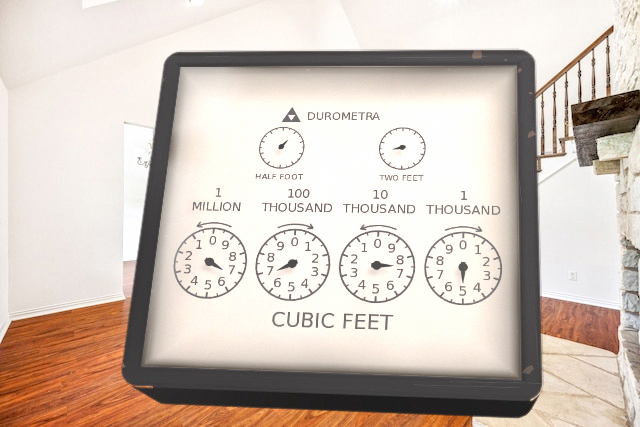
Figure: 667500ft³
